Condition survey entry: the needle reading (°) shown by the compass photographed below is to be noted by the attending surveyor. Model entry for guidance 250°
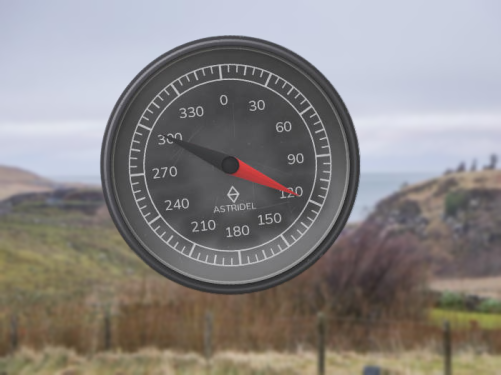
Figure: 120°
